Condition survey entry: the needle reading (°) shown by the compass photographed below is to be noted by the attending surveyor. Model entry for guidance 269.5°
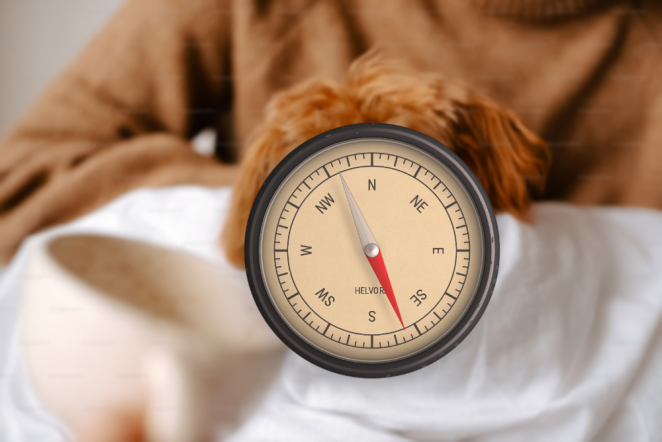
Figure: 157.5°
